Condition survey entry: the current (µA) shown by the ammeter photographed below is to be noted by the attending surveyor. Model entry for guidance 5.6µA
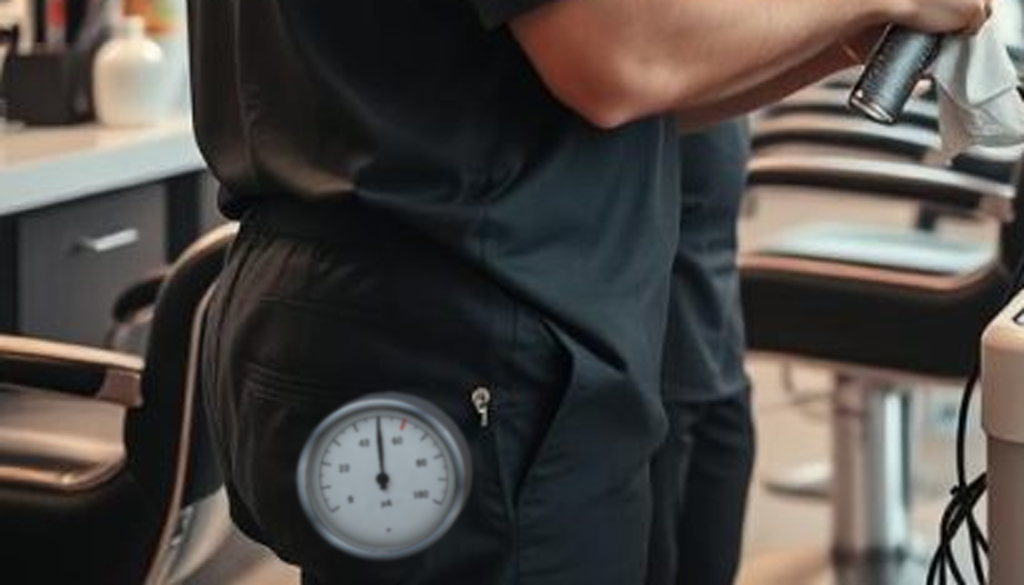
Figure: 50µA
